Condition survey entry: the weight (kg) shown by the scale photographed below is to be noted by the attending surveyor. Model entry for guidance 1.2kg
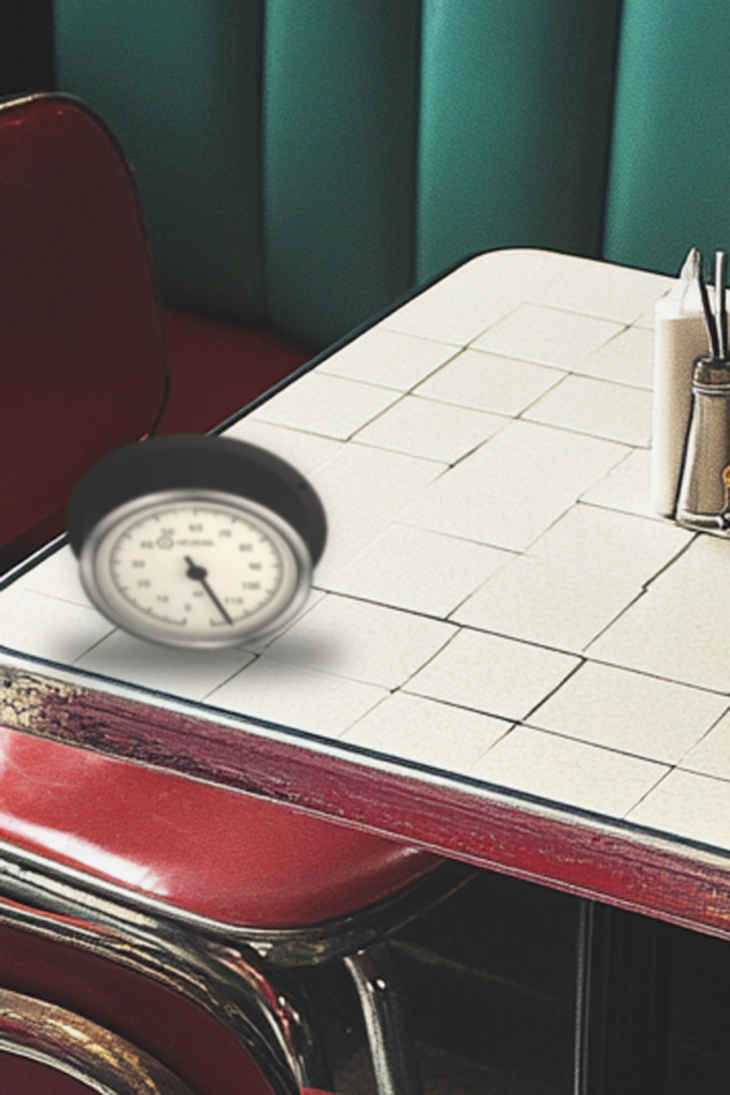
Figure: 115kg
